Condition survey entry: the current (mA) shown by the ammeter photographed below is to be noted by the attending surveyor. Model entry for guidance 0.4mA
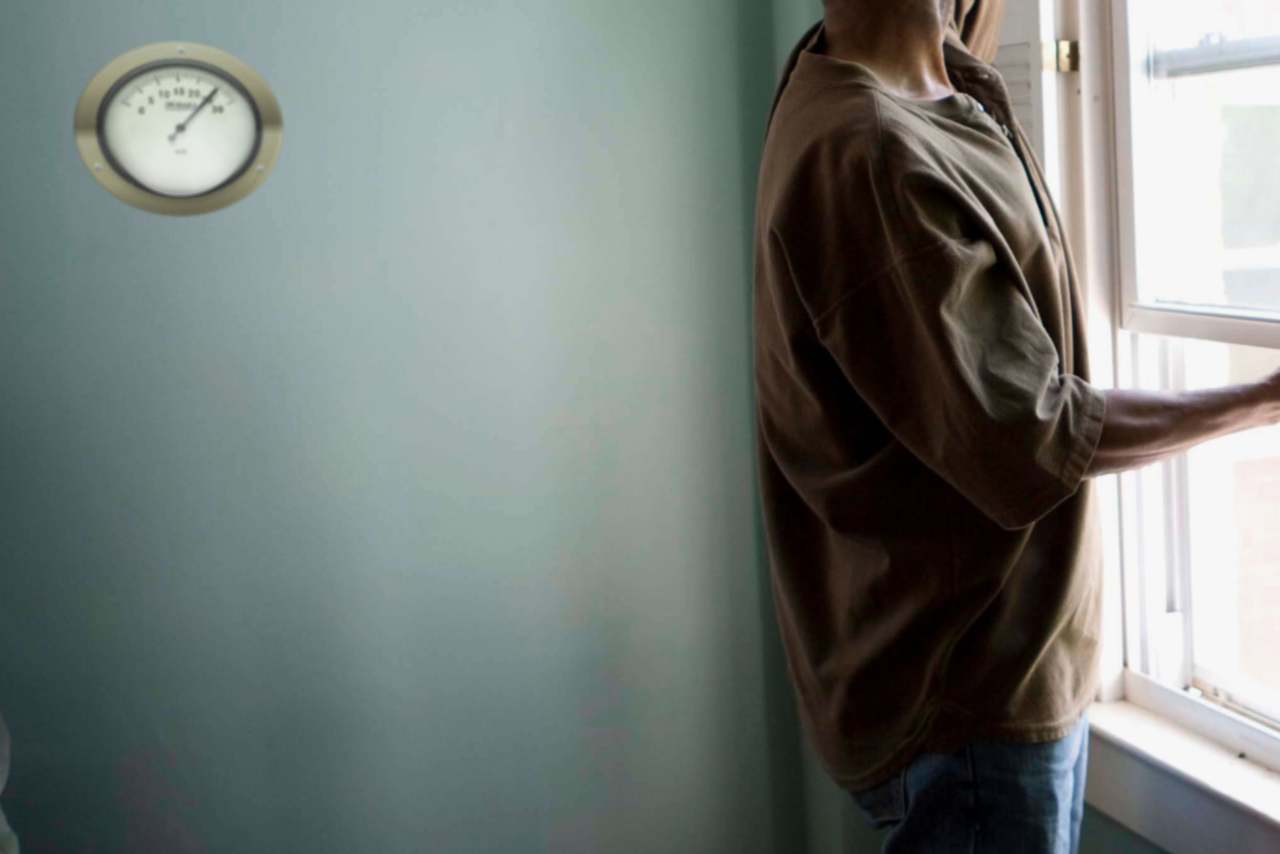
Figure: 25mA
